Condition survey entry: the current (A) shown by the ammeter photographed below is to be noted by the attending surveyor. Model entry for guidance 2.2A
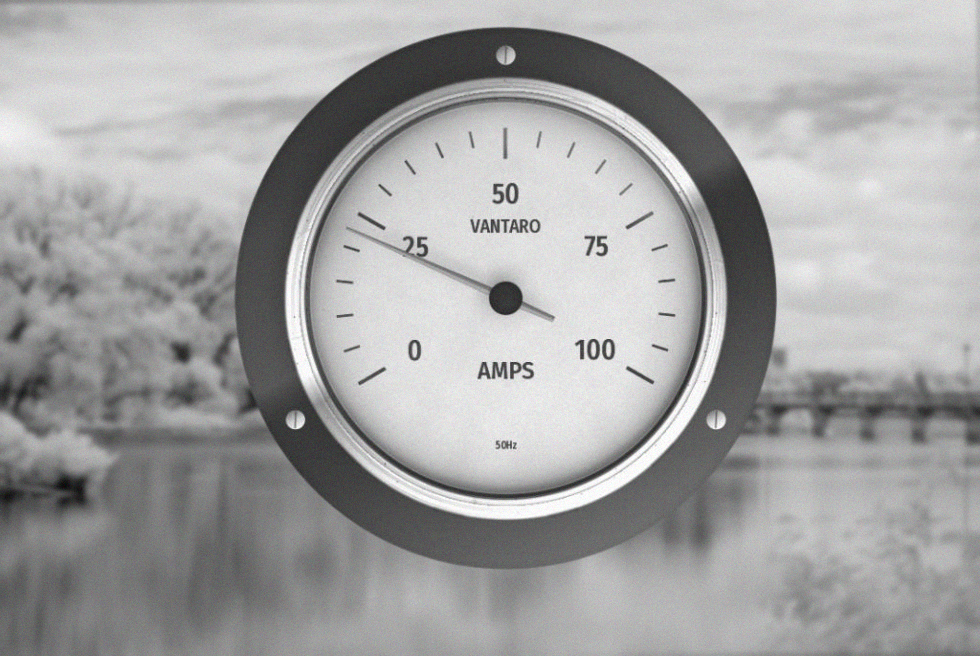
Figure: 22.5A
